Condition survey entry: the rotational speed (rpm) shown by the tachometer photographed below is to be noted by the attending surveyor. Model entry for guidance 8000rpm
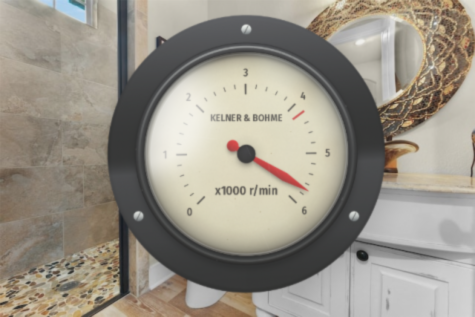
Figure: 5700rpm
